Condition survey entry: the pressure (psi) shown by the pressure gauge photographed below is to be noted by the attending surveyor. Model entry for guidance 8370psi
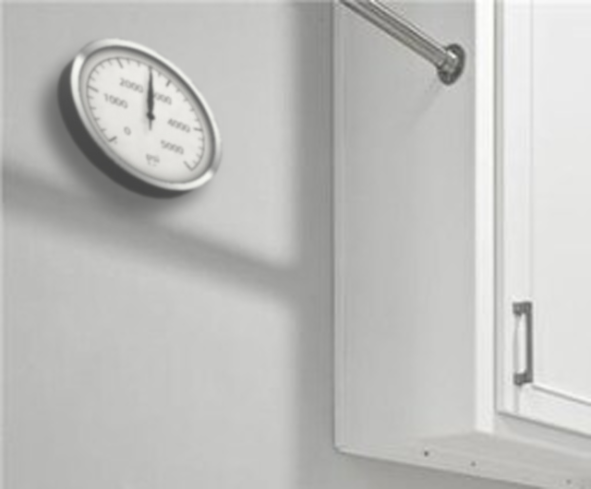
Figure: 2600psi
